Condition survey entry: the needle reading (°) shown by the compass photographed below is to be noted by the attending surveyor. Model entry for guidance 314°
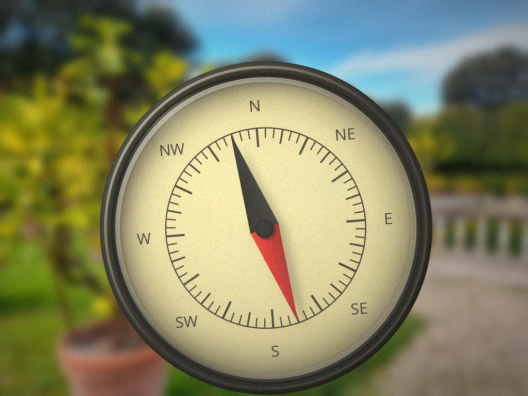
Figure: 165°
